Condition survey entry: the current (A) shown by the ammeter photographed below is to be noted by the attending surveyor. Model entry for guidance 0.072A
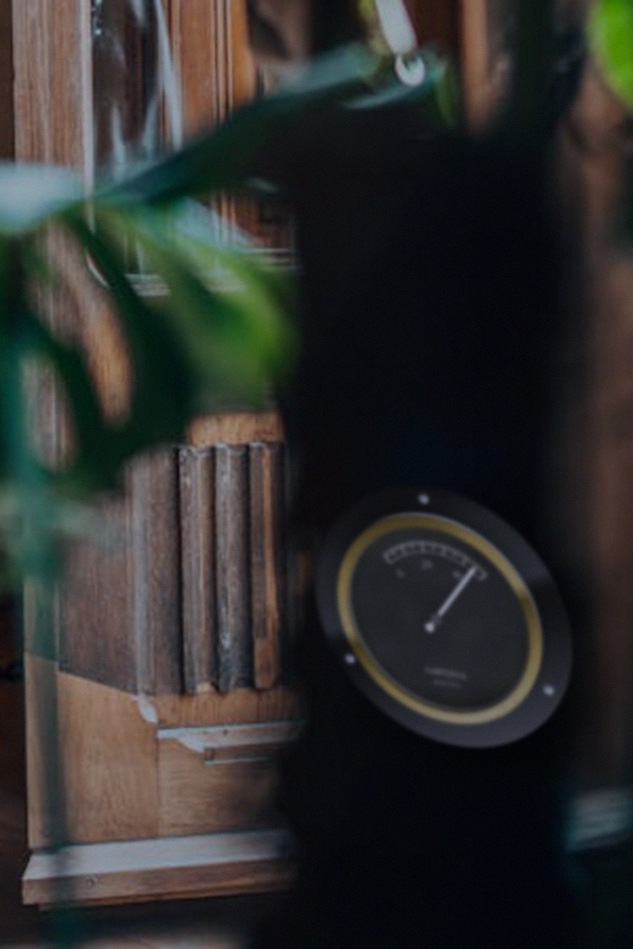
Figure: 45A
